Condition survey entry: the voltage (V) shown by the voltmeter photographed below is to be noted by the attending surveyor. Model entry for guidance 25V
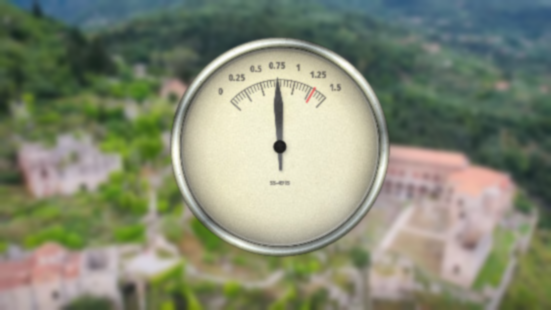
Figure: 0.75V
